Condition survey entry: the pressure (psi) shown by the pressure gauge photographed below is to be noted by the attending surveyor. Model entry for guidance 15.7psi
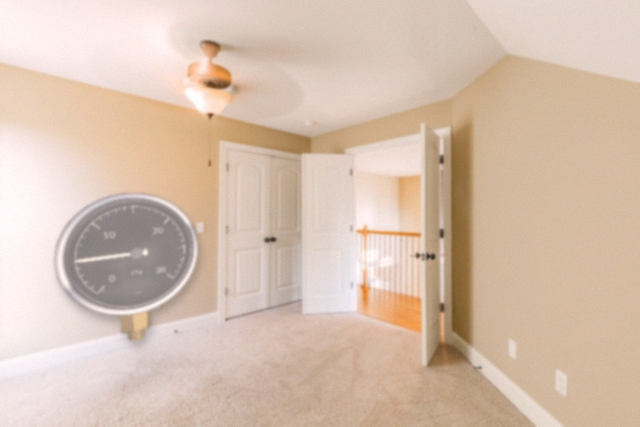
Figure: 5psi
